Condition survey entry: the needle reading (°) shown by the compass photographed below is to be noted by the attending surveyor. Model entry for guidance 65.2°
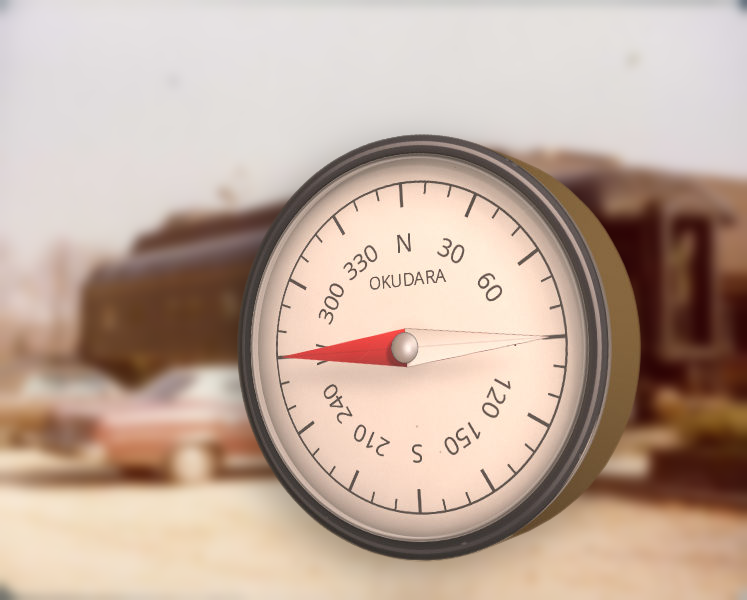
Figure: 270°
